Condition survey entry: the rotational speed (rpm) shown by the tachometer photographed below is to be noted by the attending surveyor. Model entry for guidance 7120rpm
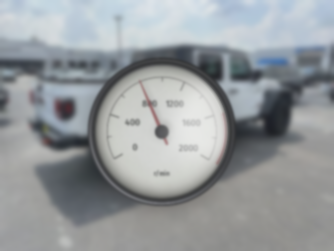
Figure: 800rpm
